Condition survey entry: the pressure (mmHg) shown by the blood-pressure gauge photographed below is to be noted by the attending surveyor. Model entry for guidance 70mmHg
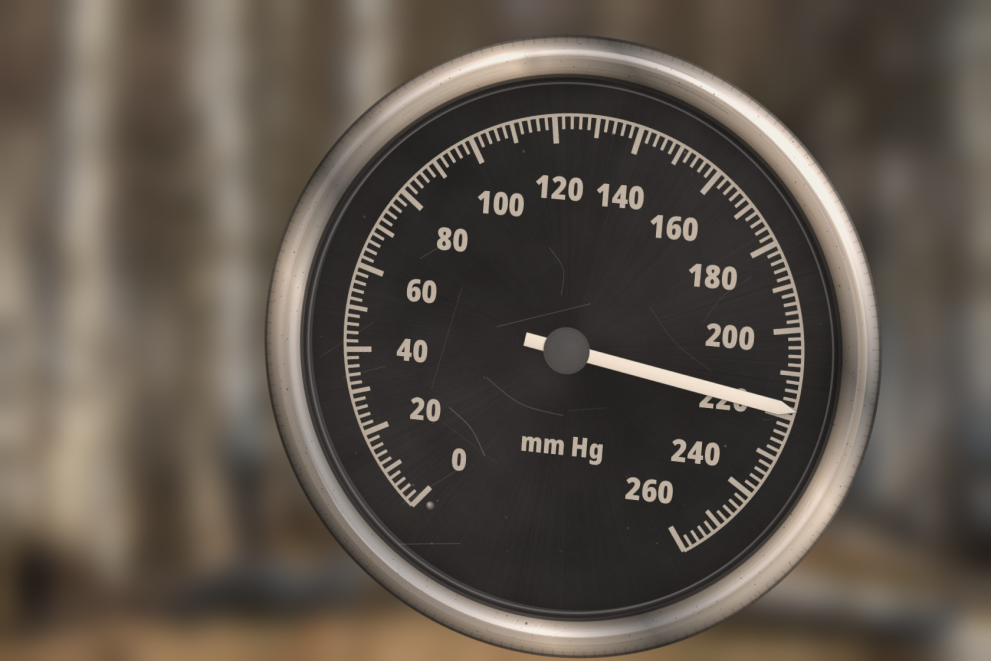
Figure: 218mmHg
